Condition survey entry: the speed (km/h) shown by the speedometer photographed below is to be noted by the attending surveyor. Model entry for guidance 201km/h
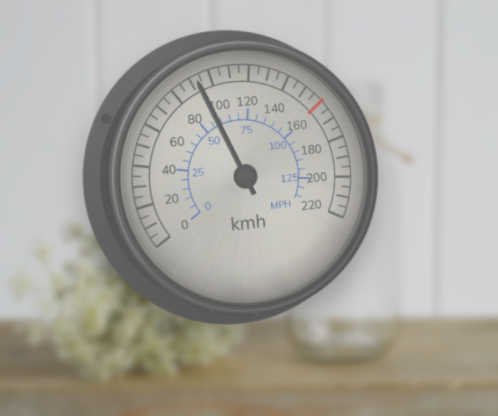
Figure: 92.5km/h
